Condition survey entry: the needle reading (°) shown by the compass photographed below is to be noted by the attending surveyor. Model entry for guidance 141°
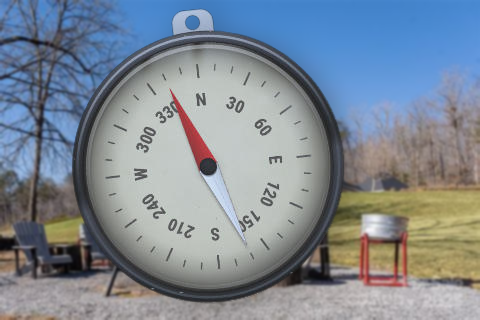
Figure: 340°
